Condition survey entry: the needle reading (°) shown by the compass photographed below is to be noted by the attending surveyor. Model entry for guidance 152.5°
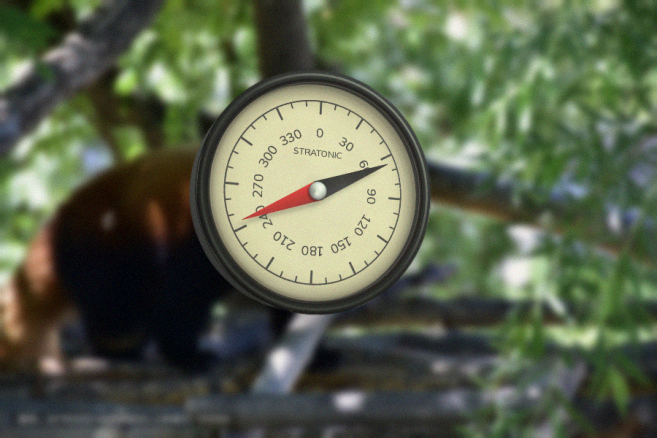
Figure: 245°
